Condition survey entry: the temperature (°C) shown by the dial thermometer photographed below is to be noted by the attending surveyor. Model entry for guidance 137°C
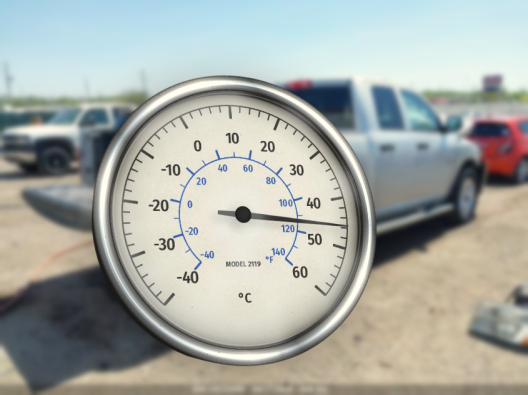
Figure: 46°C
